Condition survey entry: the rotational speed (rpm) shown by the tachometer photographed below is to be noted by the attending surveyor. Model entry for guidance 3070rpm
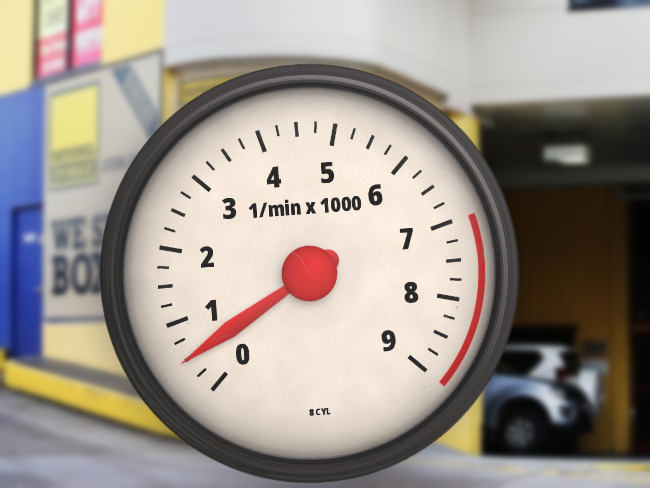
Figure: 500rpm
